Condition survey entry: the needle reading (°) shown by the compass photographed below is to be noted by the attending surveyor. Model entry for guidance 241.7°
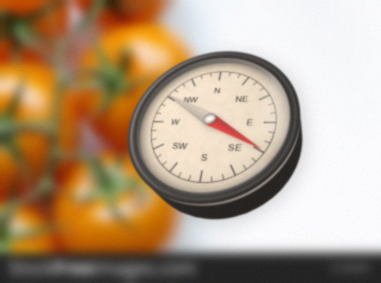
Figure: 120°
